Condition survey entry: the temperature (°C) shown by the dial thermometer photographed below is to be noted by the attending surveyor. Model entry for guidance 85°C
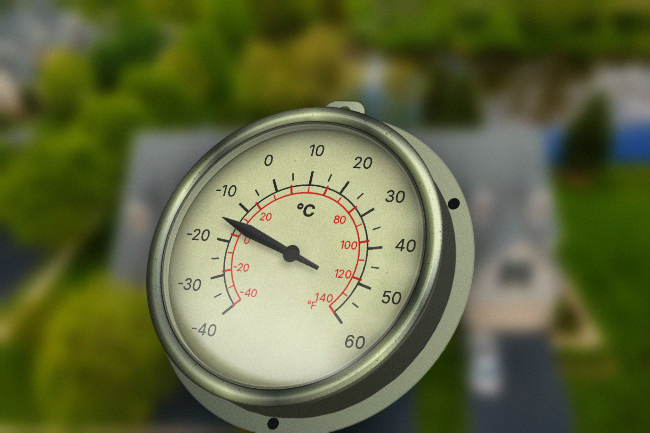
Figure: -15°C
